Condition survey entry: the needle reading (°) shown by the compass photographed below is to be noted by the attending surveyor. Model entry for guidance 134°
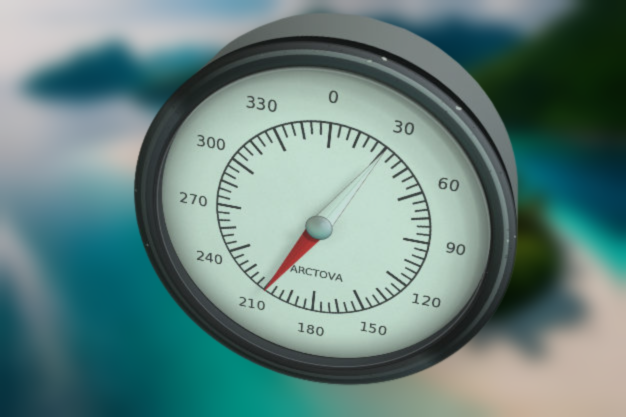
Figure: 210°
